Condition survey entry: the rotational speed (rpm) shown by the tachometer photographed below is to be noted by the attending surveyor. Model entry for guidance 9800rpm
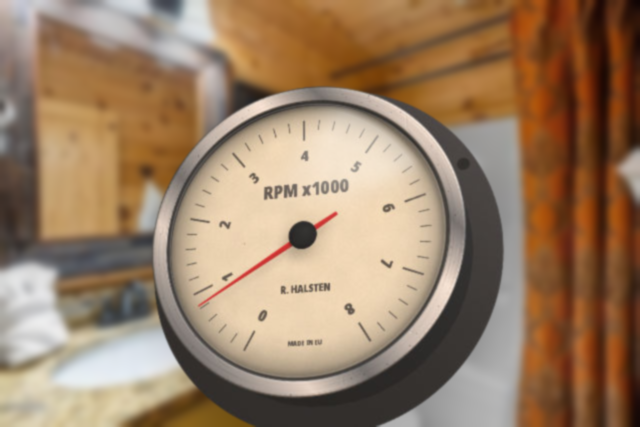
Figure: 800rpm
